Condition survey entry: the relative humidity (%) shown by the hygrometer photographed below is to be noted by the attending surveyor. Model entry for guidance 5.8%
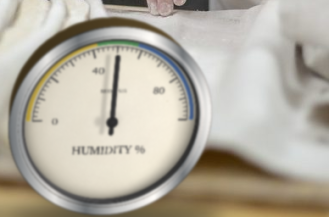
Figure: 50%
